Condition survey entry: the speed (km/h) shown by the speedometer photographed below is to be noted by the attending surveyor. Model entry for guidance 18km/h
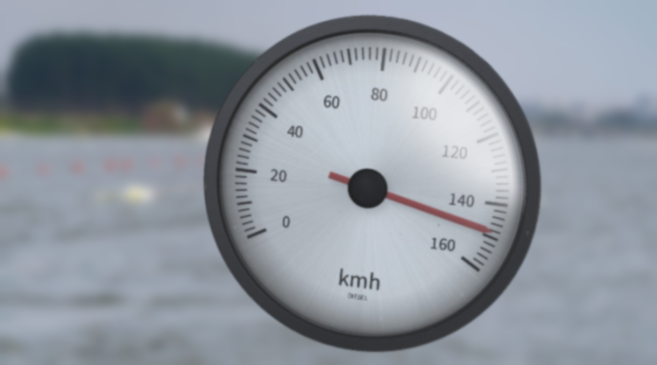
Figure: 148km/h
